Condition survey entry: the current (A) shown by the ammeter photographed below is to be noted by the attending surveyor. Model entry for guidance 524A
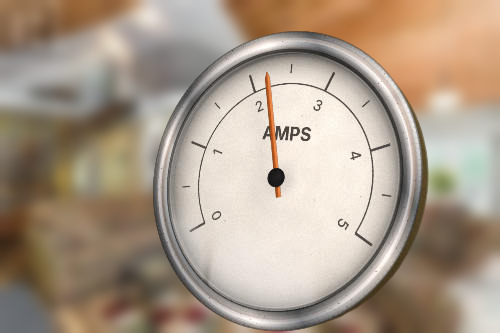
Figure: 2.25A
